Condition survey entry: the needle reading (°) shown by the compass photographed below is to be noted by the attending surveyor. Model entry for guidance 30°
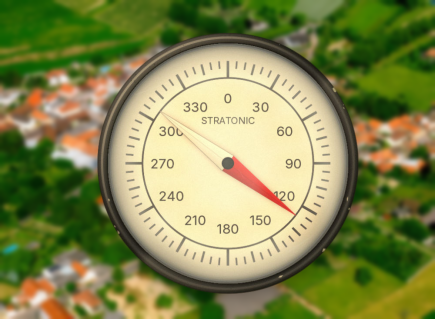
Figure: 127.5°
